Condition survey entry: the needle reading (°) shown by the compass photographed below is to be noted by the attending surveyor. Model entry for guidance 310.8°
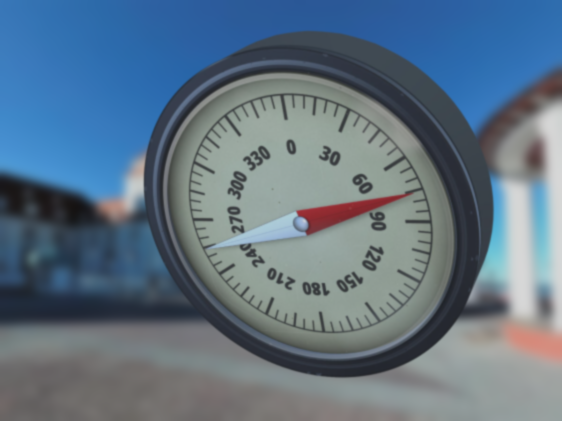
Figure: 75°
